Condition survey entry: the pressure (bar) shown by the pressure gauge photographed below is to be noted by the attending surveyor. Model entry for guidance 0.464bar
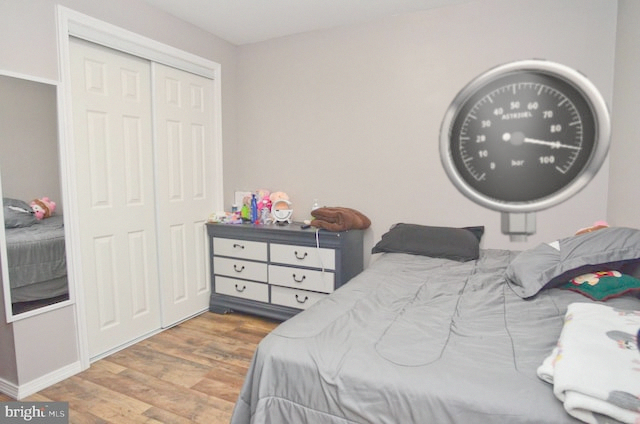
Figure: 90bar
